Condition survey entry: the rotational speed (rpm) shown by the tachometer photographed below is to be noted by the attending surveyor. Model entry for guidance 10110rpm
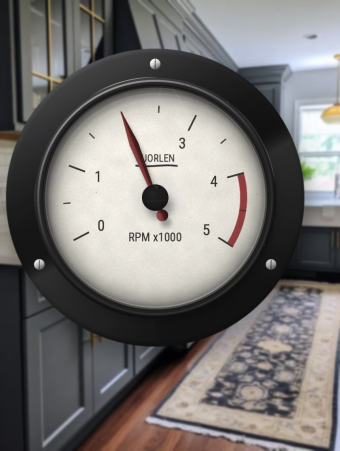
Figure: 2000rpm
